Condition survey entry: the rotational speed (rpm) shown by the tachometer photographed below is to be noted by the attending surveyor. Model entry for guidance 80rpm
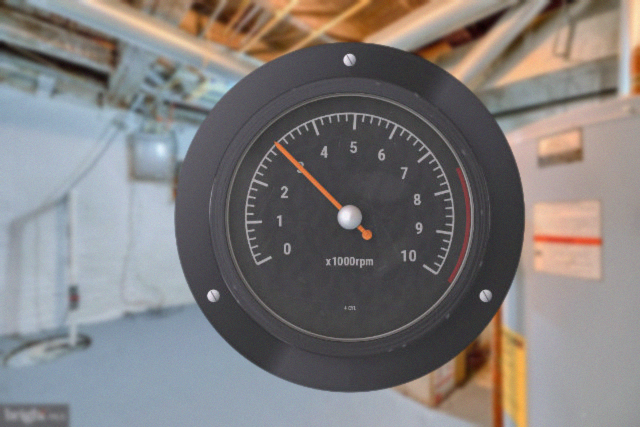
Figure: 3000rpm
